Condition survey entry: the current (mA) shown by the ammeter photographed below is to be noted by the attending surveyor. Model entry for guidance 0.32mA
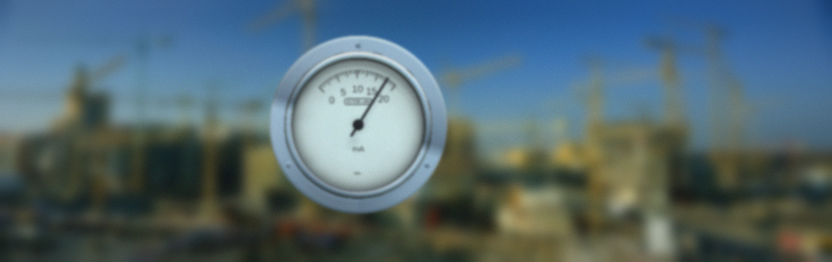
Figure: 17.5mA
